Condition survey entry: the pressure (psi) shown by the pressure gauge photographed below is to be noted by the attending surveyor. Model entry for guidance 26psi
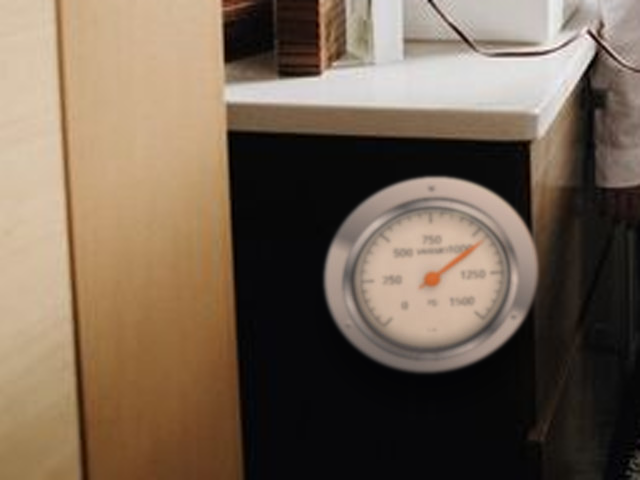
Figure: 1050psi
